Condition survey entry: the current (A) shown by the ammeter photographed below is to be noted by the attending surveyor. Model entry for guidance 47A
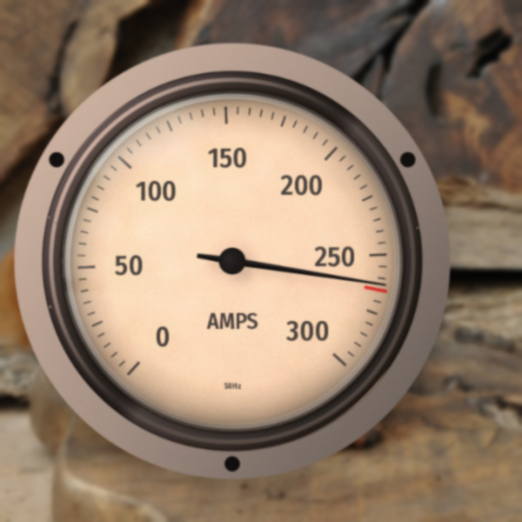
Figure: 262.5A
